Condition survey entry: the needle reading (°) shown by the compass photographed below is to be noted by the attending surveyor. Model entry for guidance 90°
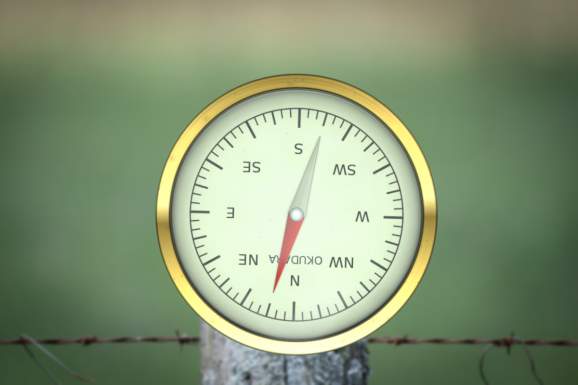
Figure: 15°
